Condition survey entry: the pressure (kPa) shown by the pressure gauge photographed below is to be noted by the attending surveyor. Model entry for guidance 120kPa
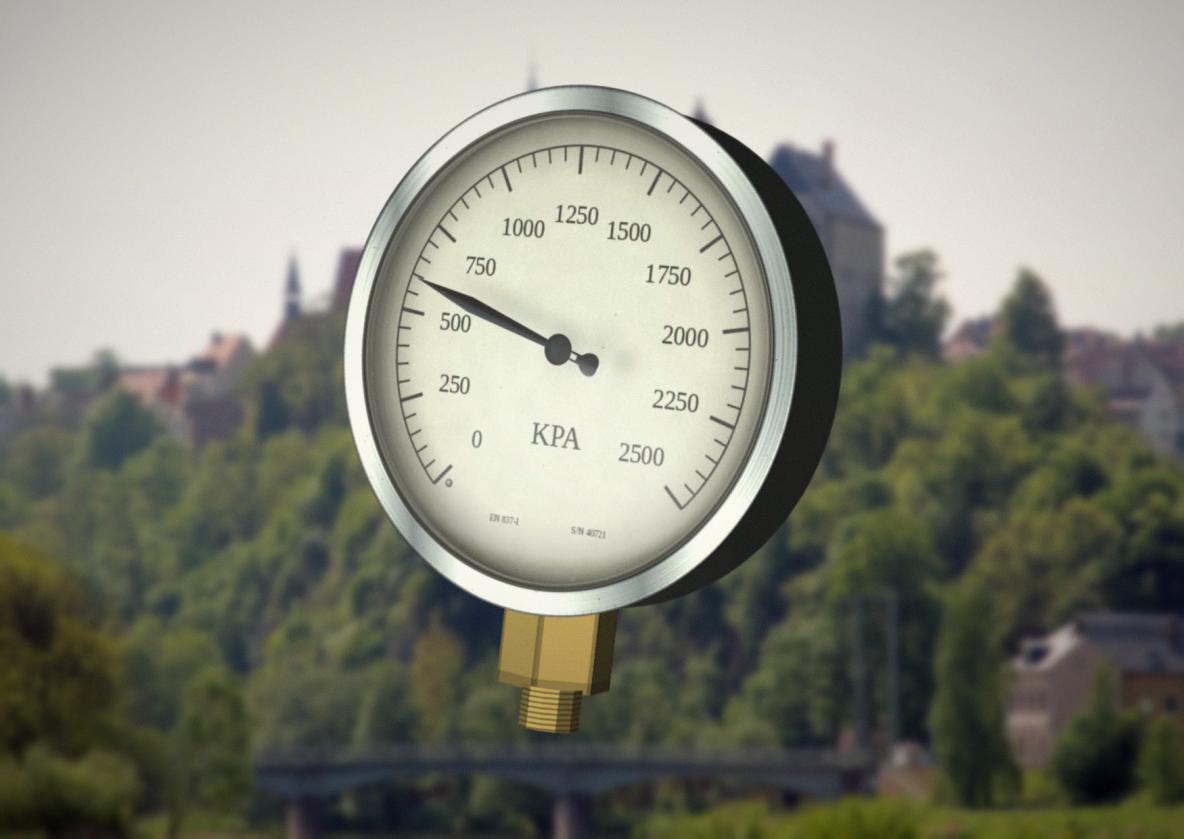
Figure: 600kPa
